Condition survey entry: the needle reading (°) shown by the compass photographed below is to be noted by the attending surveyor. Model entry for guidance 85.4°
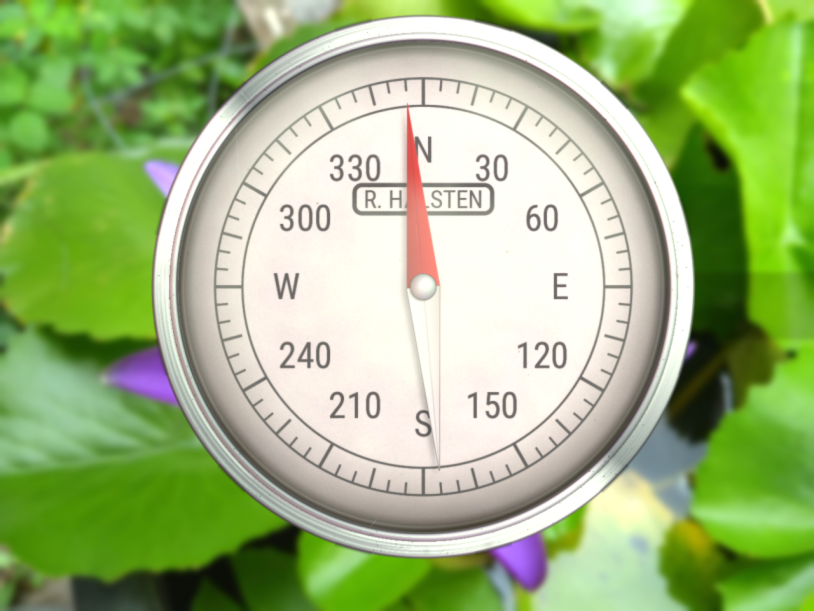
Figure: 355°
